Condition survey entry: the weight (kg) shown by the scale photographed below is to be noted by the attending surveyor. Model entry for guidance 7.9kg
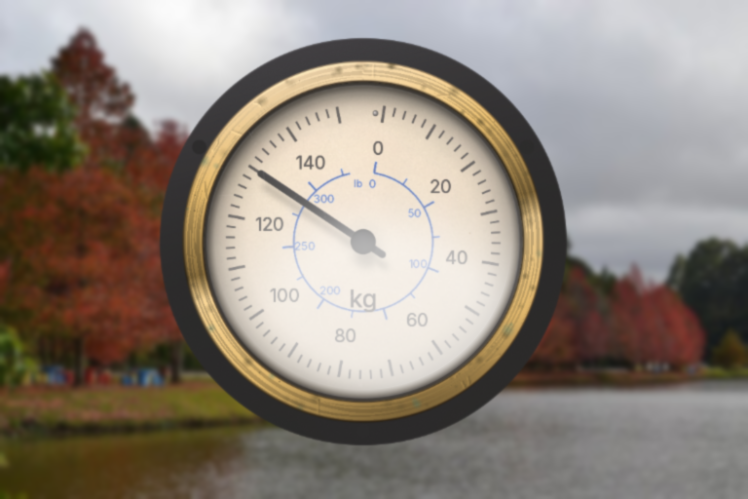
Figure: 130kg
